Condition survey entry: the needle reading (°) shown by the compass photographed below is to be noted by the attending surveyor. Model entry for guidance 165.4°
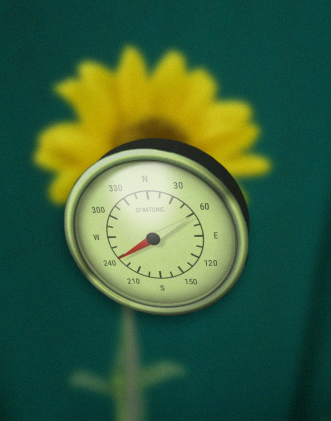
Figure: 240°
